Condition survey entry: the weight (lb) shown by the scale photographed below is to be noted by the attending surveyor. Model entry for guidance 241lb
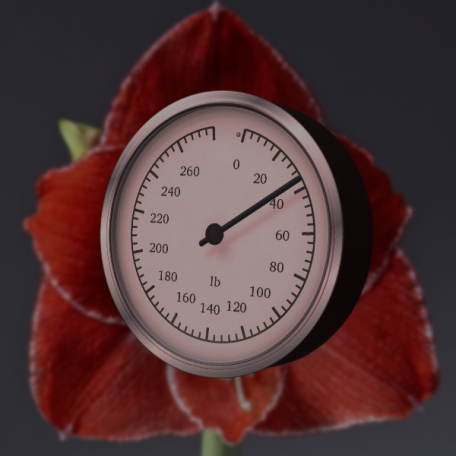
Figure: 36lb
